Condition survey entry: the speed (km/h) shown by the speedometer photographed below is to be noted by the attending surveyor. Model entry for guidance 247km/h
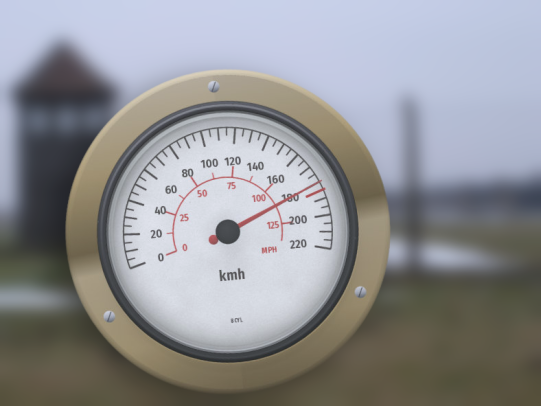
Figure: 180km/h
